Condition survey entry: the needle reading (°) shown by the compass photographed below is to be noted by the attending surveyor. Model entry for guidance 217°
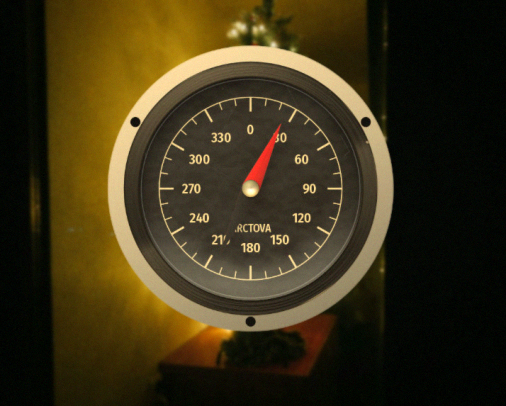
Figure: 25°
